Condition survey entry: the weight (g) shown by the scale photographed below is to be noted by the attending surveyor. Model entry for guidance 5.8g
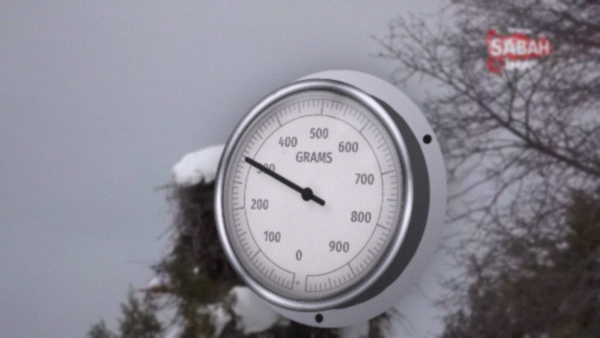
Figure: 300g
